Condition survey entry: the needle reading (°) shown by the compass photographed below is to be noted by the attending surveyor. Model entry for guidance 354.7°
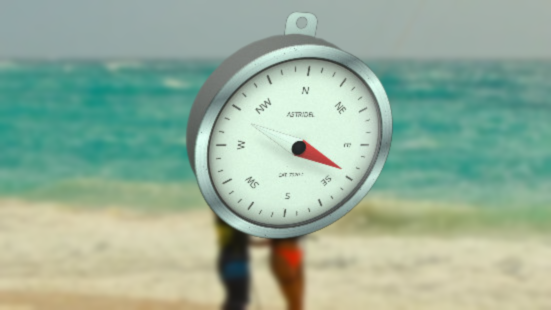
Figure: 115°
